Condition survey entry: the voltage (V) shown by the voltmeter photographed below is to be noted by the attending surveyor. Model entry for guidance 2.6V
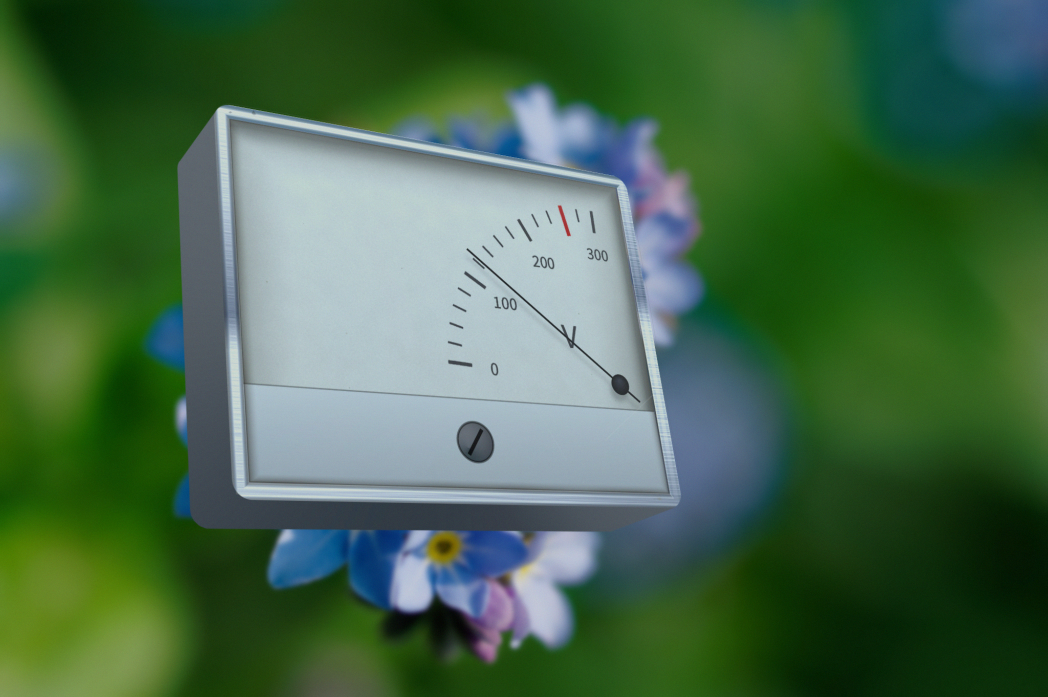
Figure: 120V
